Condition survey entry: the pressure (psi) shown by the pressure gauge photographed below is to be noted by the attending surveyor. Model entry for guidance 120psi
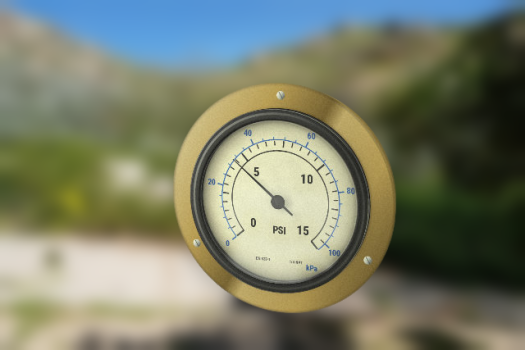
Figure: 4.5psi
